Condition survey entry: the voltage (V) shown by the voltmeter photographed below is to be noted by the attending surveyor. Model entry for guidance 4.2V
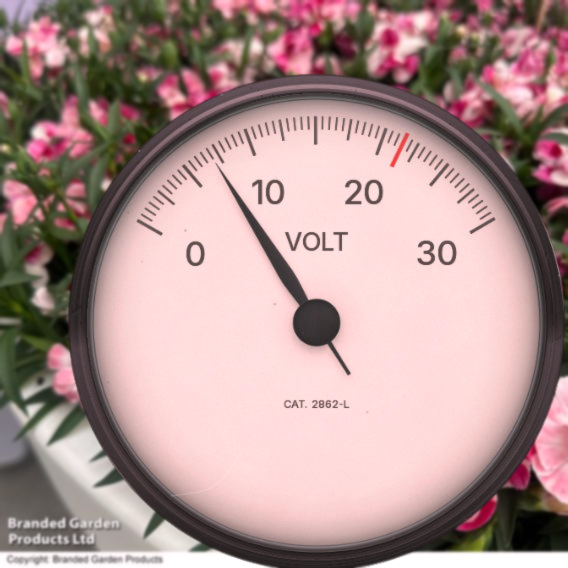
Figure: 7V
